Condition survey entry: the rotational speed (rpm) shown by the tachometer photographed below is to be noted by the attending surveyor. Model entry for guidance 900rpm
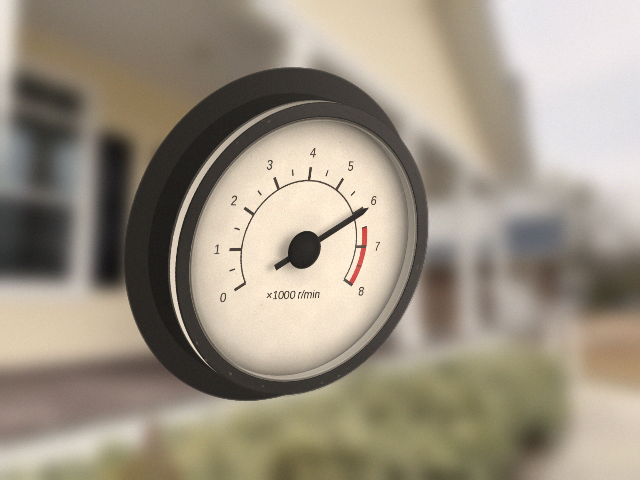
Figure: 6000rpm
